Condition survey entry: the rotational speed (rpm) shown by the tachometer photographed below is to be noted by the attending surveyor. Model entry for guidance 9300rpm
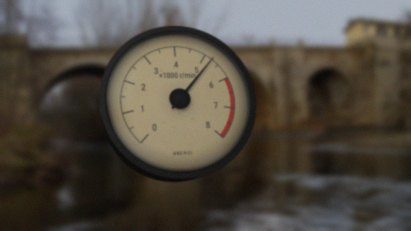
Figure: 5250rpm
